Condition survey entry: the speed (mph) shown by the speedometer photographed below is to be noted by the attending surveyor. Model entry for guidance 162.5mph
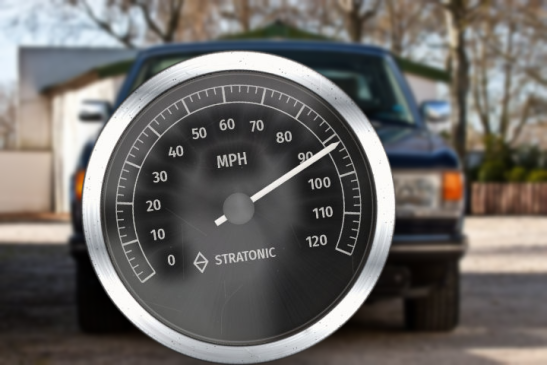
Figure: 92mph
